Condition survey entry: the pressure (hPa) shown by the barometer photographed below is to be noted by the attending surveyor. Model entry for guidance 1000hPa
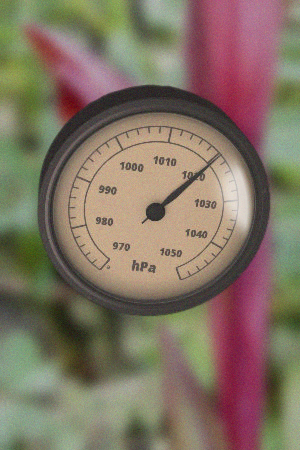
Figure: 1020hPa
